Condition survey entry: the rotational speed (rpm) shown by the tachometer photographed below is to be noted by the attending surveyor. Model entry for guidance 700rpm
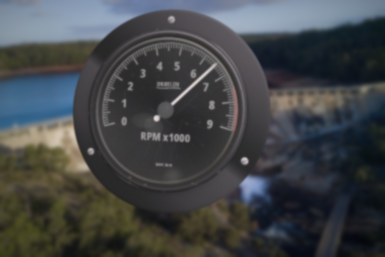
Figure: 6500rpm
